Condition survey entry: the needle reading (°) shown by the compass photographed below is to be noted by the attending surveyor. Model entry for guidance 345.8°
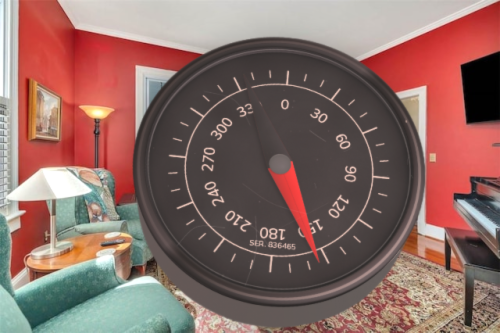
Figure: 155°
